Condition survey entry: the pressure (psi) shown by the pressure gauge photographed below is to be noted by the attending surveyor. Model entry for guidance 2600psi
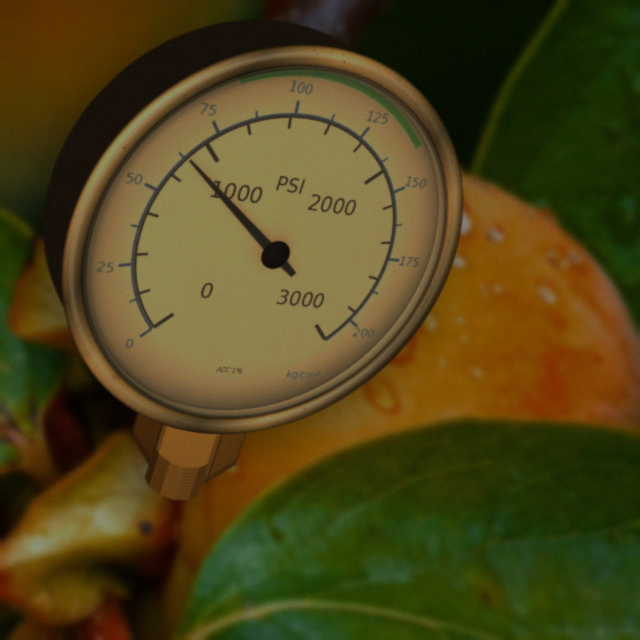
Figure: 900psi
